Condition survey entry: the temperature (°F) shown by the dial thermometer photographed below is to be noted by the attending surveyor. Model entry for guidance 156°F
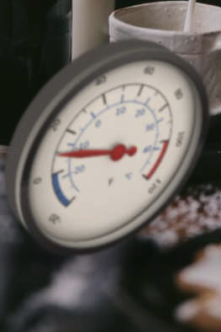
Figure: 10°F
